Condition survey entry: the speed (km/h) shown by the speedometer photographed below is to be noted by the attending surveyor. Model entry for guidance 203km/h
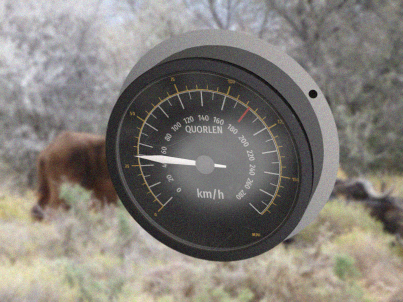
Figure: 50km/h
